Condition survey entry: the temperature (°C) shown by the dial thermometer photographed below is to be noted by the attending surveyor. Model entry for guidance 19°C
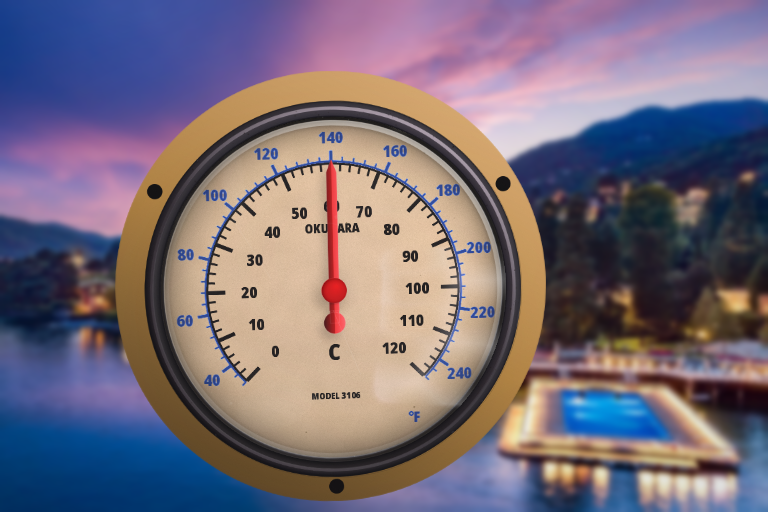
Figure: 60°C
